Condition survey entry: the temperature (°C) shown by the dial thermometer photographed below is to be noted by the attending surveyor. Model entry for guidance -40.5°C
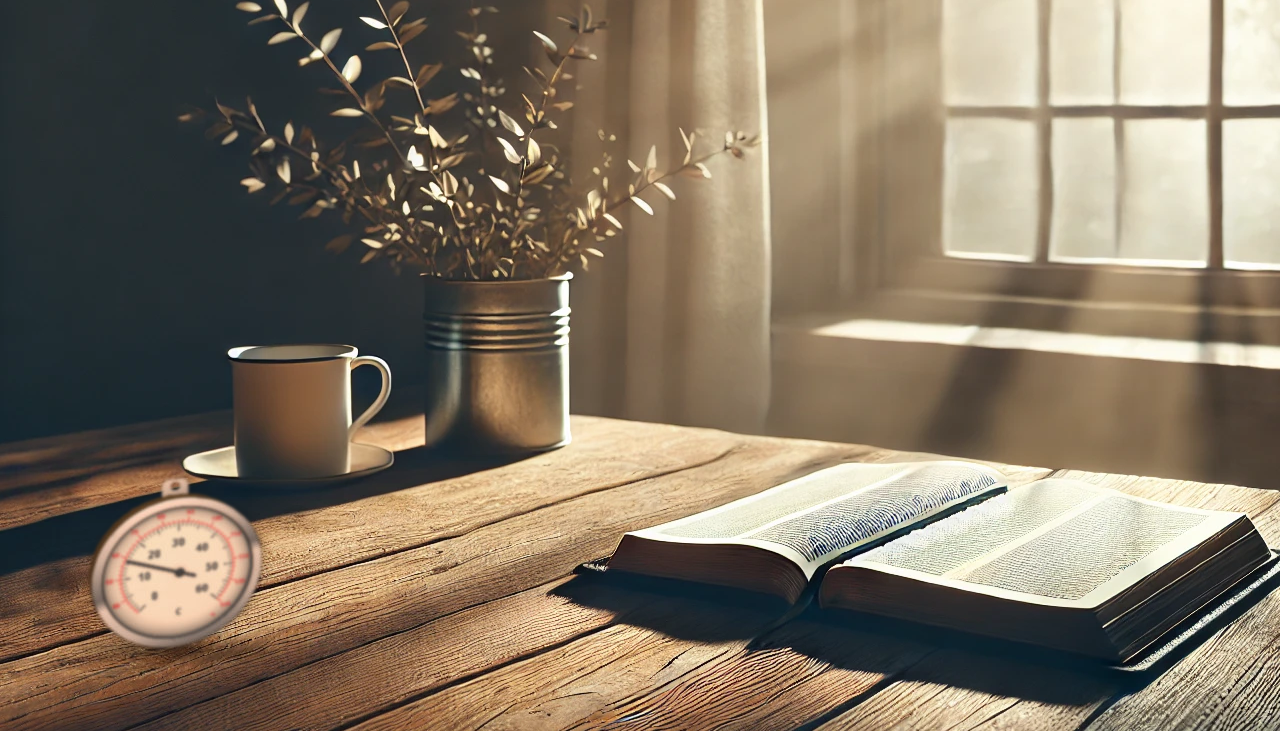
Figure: 15°C
